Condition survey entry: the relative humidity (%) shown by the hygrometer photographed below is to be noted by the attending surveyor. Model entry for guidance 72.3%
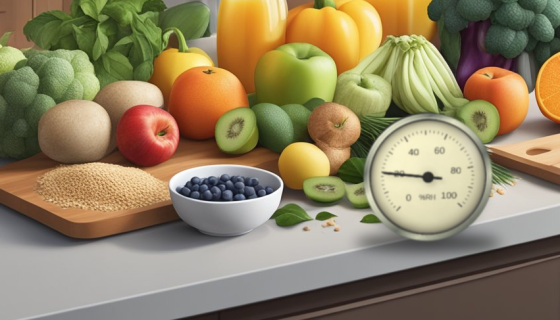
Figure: 20%
